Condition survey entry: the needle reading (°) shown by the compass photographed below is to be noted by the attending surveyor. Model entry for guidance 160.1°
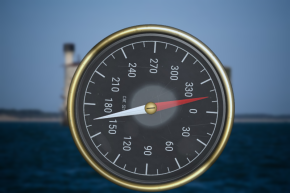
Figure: 345°
